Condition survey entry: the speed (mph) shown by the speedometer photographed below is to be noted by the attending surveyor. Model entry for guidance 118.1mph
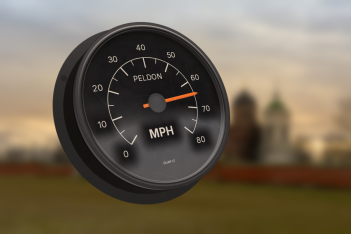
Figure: 65mph
